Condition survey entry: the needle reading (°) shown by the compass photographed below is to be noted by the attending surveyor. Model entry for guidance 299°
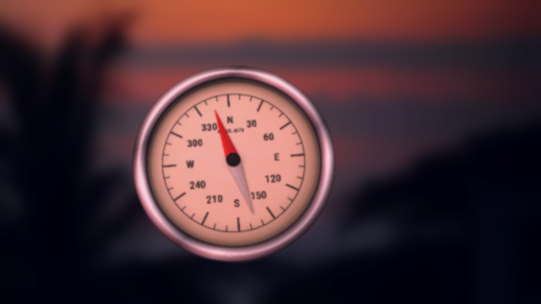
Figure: 345°
